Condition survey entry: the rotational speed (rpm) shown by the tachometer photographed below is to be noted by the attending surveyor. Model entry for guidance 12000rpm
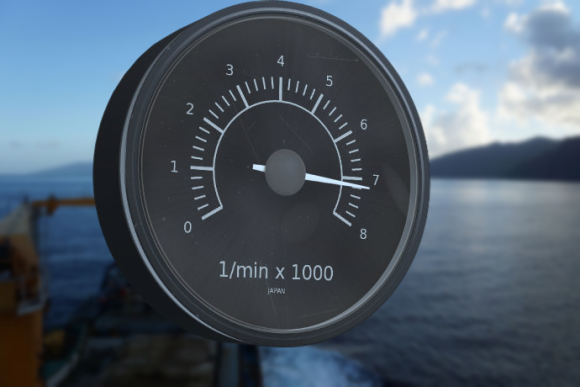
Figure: 7200rpm
